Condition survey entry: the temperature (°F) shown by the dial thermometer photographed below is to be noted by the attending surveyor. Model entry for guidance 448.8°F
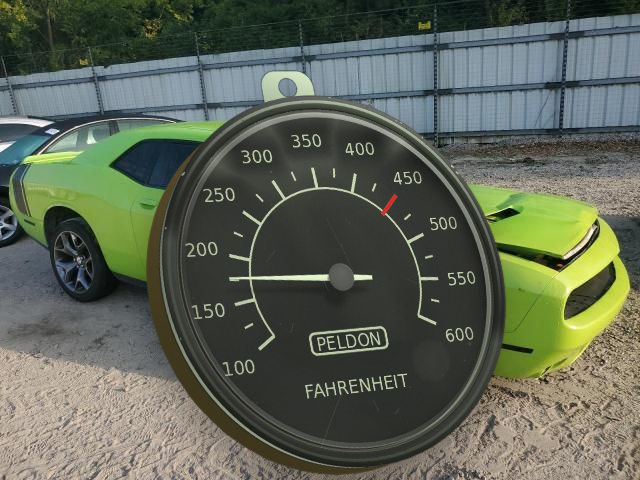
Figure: 175°F
